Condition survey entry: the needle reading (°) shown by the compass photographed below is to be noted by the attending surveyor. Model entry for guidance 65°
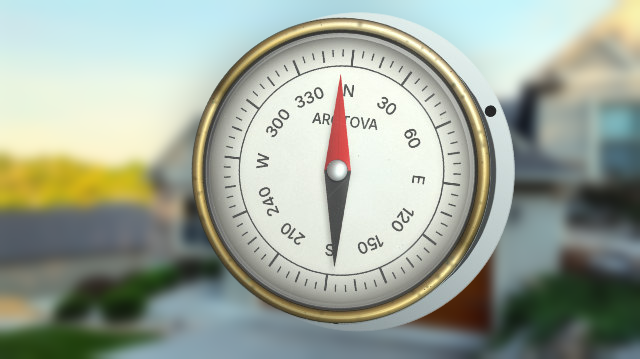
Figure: 355°
